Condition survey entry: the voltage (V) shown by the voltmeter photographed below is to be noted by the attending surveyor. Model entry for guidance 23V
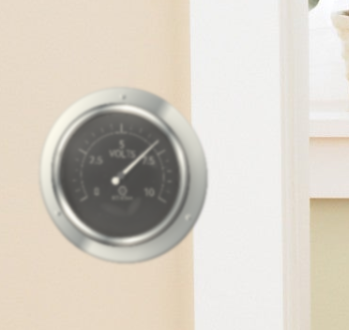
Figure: 7V
